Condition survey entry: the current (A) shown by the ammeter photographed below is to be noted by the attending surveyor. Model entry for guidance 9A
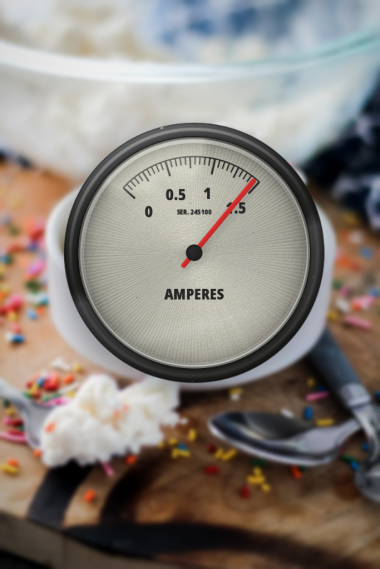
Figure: 1.45A
